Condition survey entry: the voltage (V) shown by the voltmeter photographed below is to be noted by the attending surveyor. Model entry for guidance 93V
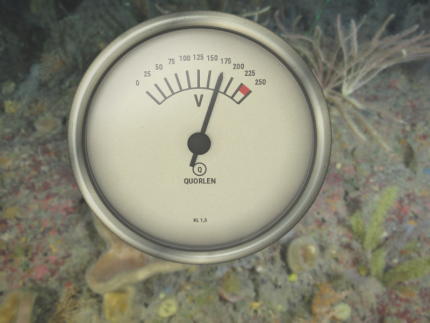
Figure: 175V
